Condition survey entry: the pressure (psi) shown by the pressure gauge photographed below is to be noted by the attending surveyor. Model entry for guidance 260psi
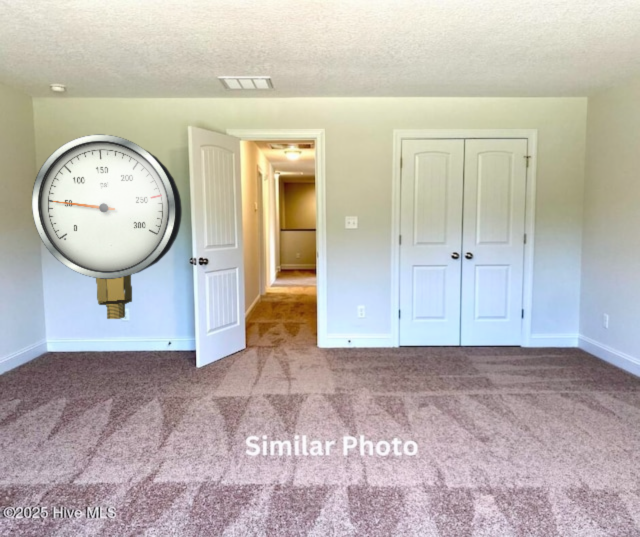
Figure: 50psi
